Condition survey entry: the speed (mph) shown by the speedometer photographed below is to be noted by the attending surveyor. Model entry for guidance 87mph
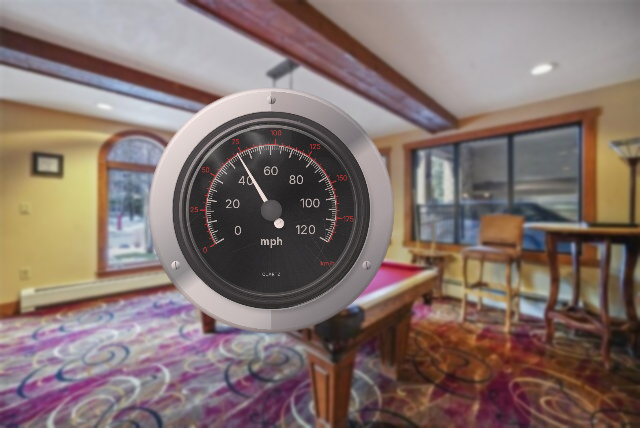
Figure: 45mph
